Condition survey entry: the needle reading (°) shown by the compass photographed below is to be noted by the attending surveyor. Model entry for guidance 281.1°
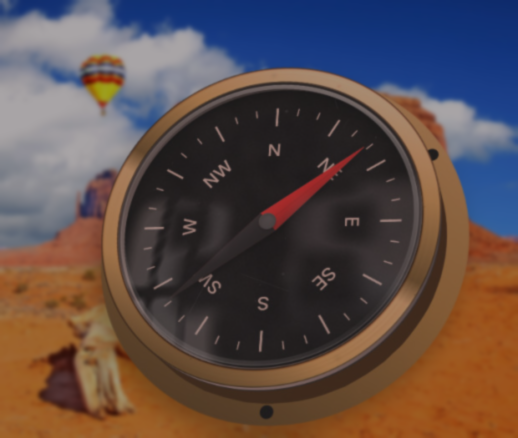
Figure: 50°
